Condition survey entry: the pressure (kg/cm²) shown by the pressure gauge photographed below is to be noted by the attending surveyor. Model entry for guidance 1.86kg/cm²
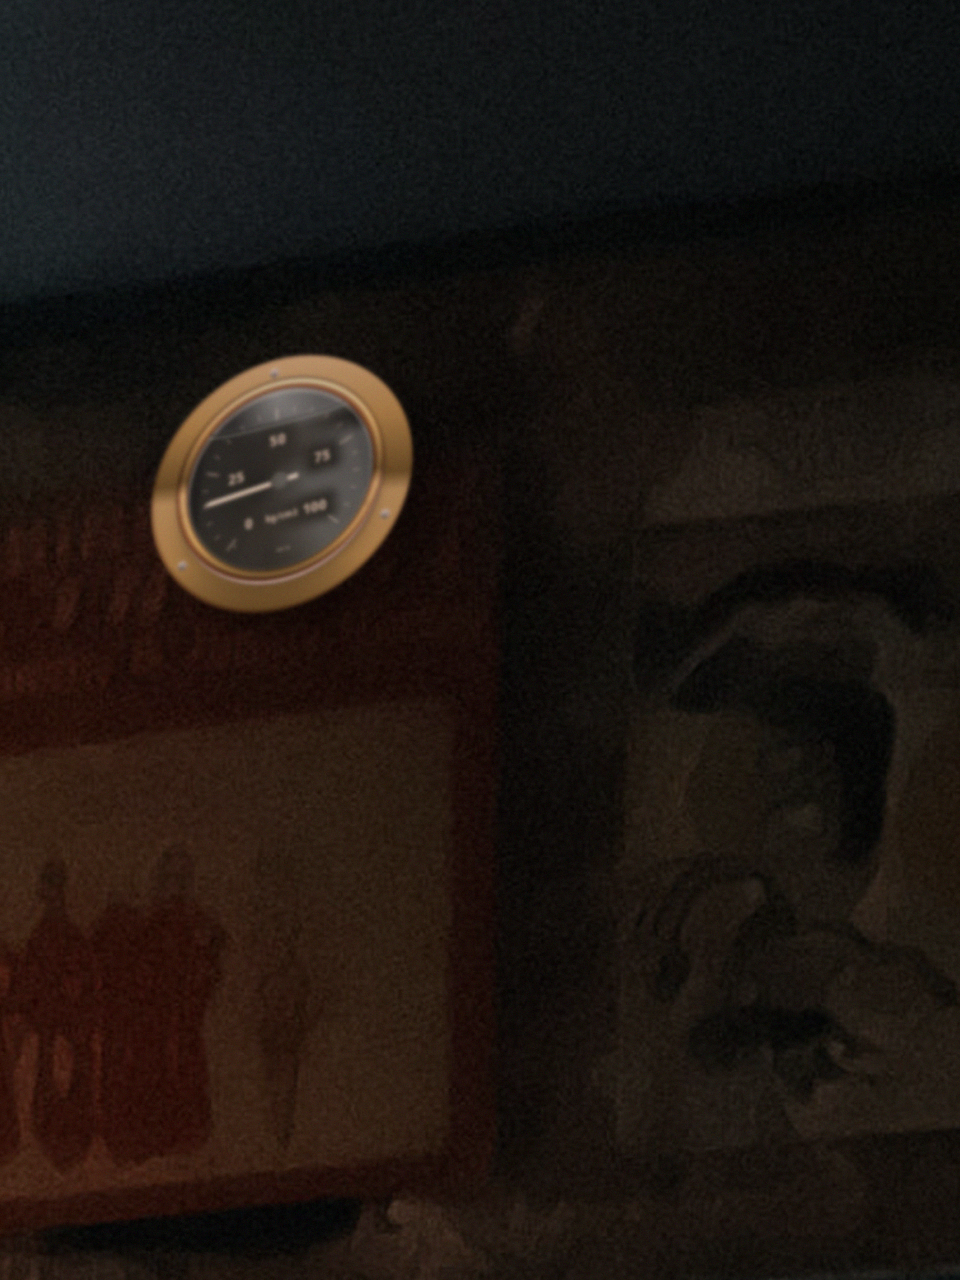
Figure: 15kg/cm²
